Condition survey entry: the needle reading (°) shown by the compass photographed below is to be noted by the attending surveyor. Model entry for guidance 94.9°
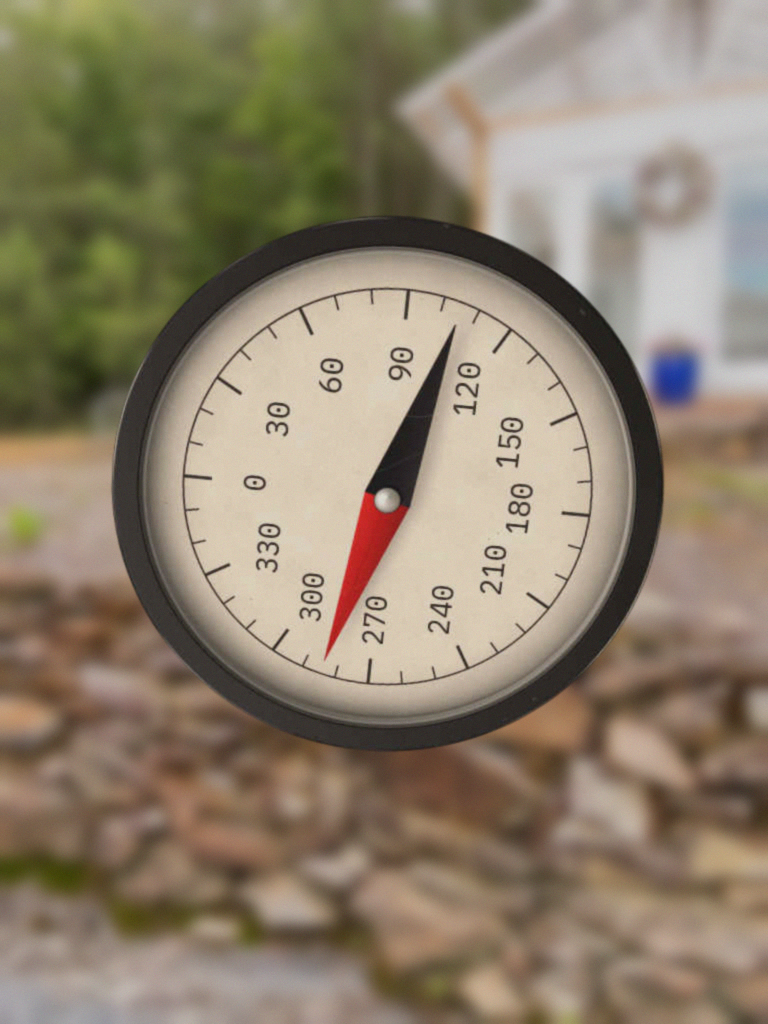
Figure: 285°
